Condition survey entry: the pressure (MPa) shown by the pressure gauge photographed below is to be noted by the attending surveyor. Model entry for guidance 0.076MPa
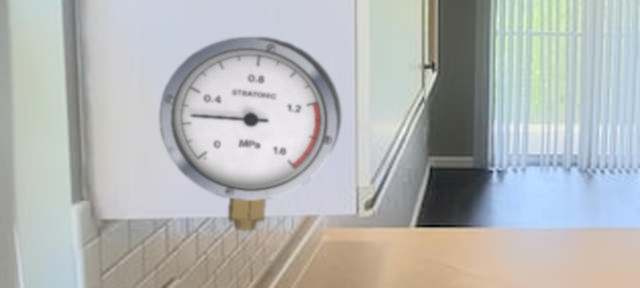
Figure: 0.25MPa
